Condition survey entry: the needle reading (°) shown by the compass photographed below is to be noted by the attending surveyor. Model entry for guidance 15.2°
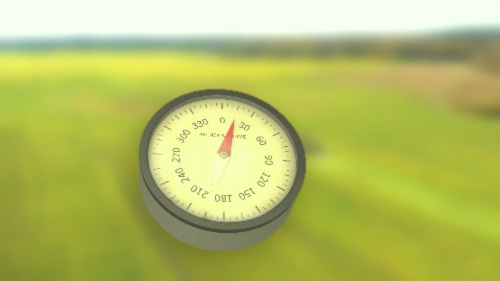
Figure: 15°
